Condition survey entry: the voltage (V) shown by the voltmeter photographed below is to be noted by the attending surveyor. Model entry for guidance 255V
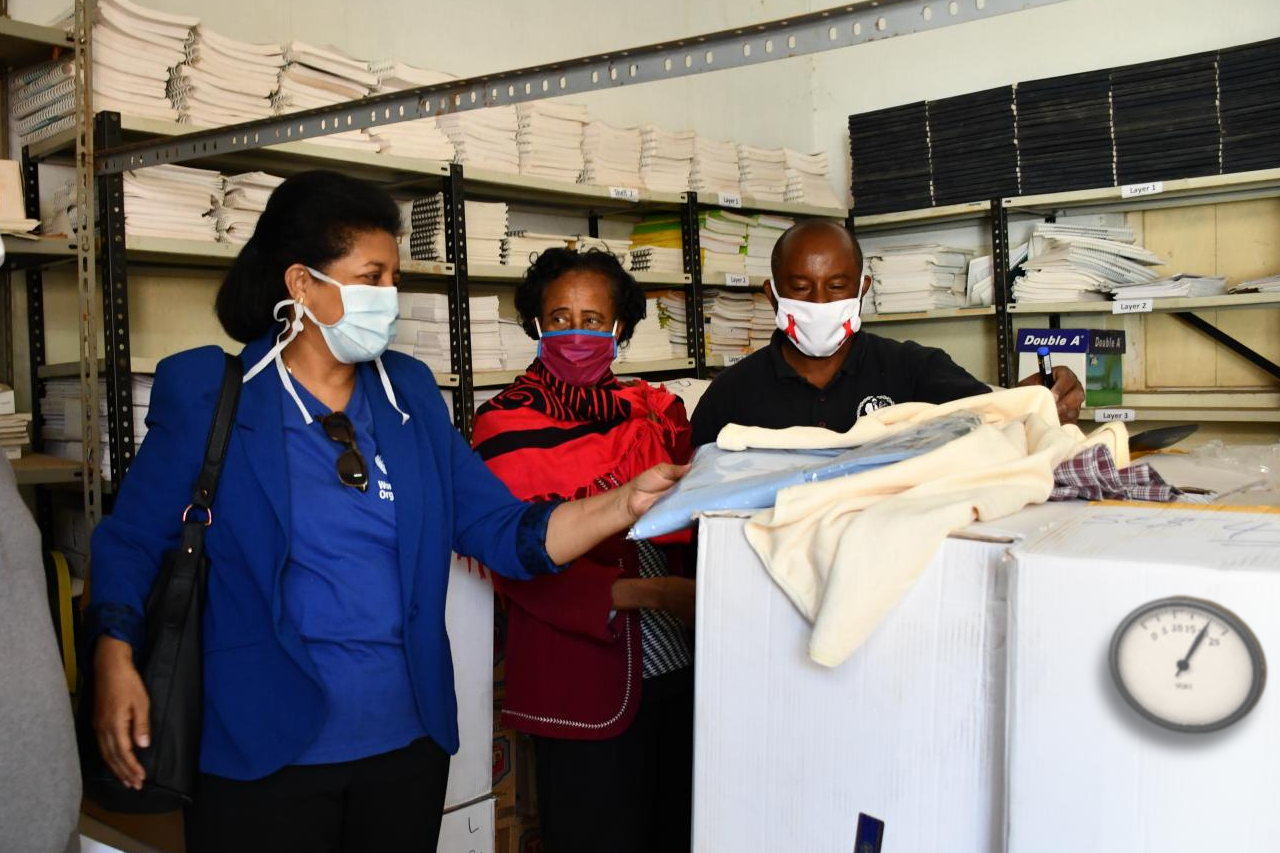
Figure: 20V
